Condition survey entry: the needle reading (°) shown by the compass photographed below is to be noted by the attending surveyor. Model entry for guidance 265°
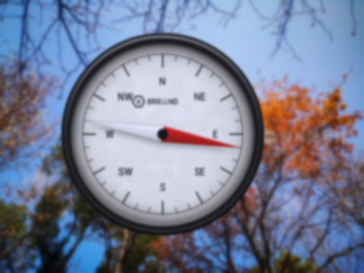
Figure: 100°
